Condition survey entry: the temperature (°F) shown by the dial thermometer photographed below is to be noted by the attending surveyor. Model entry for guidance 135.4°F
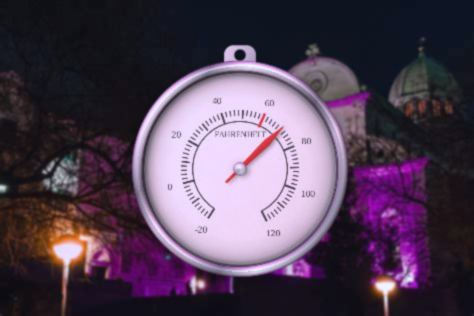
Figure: 70°F
